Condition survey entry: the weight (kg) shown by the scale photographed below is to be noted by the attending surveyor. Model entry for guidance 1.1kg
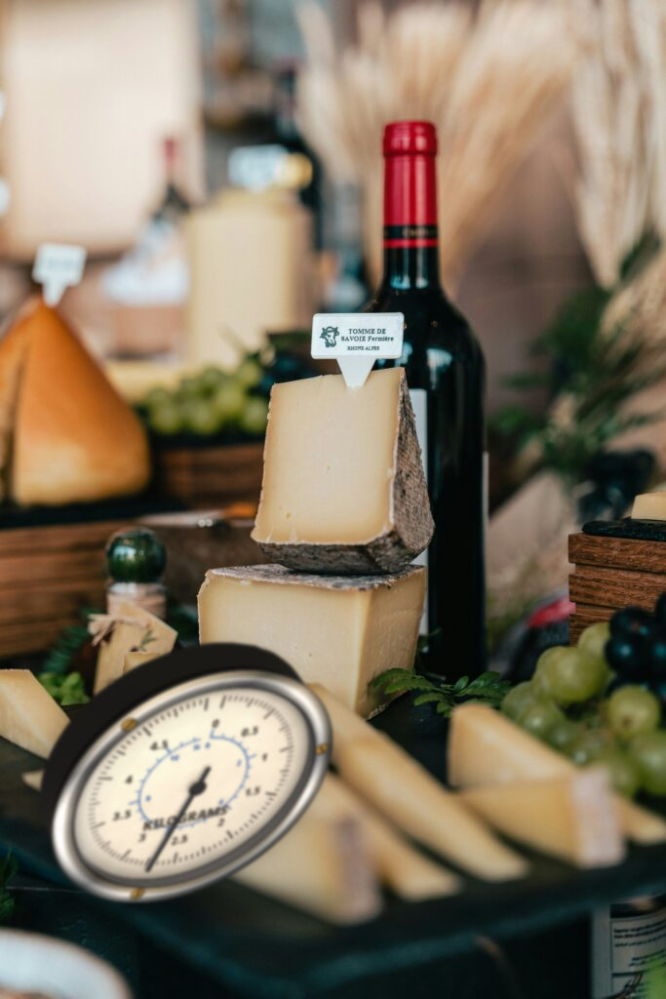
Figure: 2.75kg
